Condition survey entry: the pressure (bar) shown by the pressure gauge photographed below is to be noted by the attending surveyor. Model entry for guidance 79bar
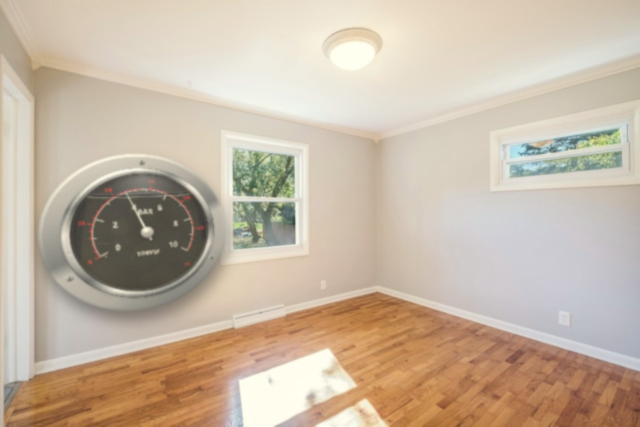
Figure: 4bar
